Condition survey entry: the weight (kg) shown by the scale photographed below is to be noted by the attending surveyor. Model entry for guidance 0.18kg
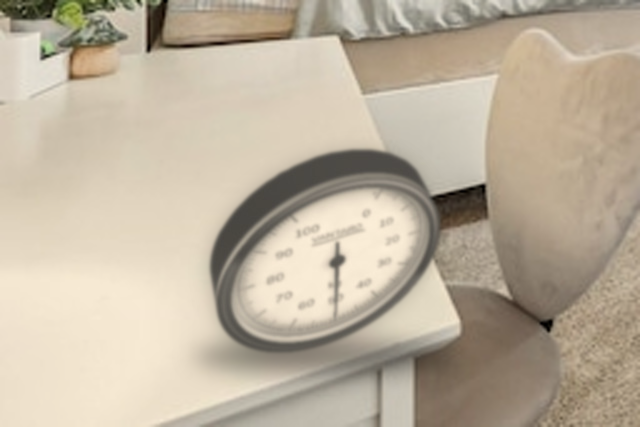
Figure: 50kg
